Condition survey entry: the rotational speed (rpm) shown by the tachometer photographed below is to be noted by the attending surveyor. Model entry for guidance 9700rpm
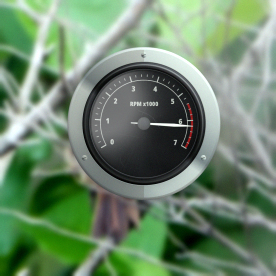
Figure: 6200rpm
